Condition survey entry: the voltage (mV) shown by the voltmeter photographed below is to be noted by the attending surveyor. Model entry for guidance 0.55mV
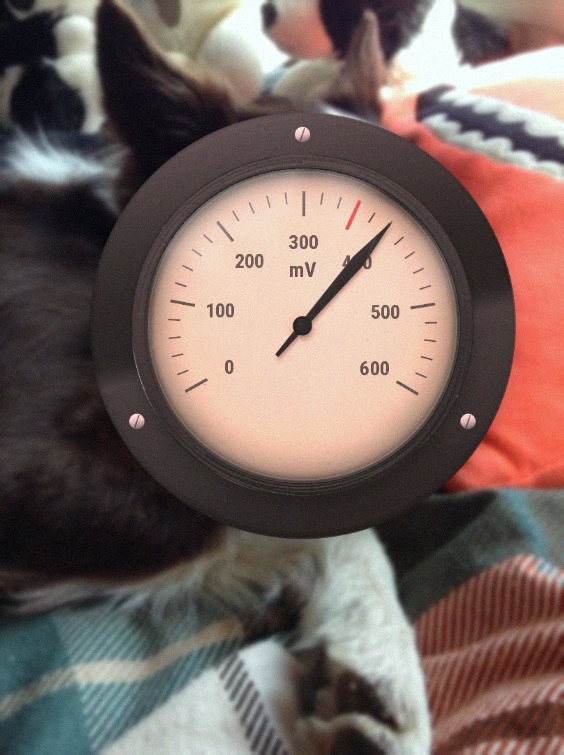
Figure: 400mV
